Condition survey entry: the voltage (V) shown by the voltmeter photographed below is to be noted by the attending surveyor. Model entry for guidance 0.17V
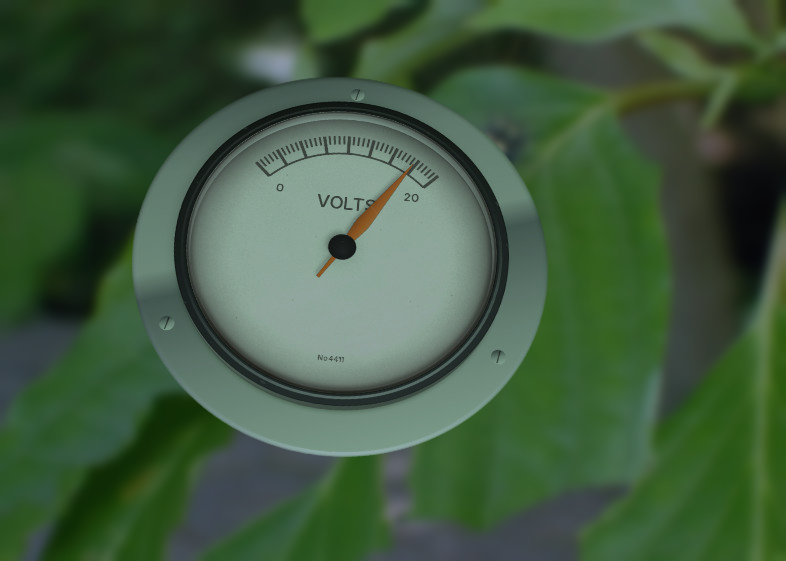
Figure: 17.5V
